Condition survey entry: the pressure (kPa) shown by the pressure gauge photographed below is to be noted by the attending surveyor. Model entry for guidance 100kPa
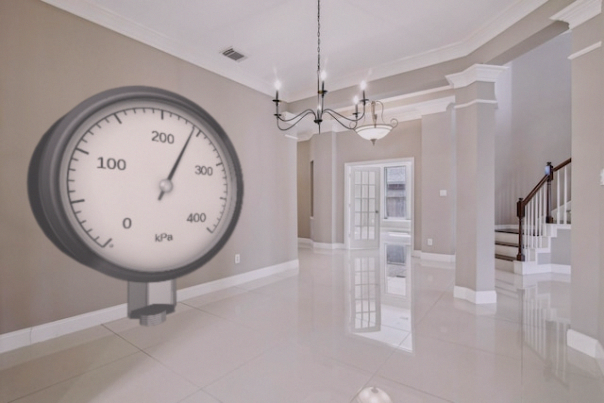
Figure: 240kPa
